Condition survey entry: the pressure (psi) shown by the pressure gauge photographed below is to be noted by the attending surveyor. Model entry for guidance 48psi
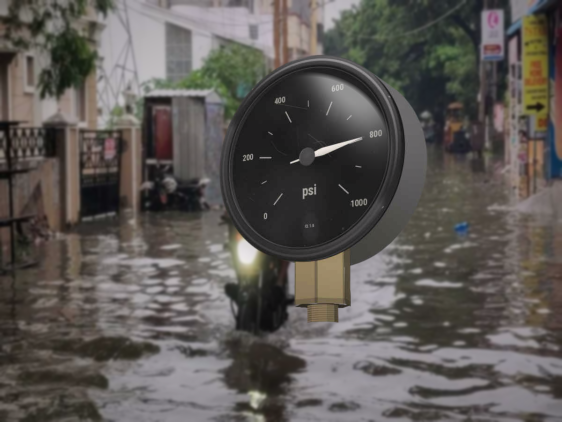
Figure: 800psi
